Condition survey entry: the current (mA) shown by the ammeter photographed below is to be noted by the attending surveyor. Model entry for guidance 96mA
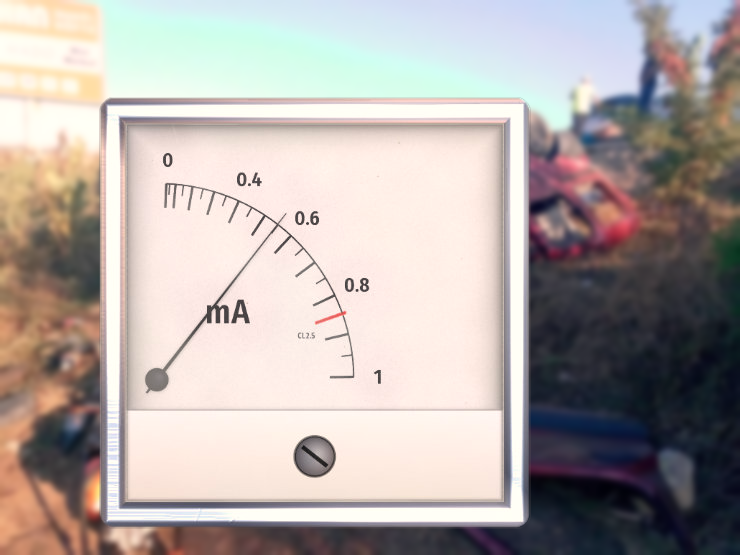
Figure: 0.55mA
